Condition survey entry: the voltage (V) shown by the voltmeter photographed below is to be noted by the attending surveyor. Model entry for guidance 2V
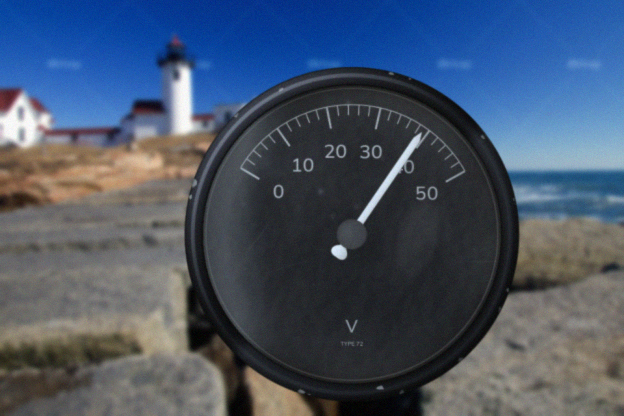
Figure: 39V
